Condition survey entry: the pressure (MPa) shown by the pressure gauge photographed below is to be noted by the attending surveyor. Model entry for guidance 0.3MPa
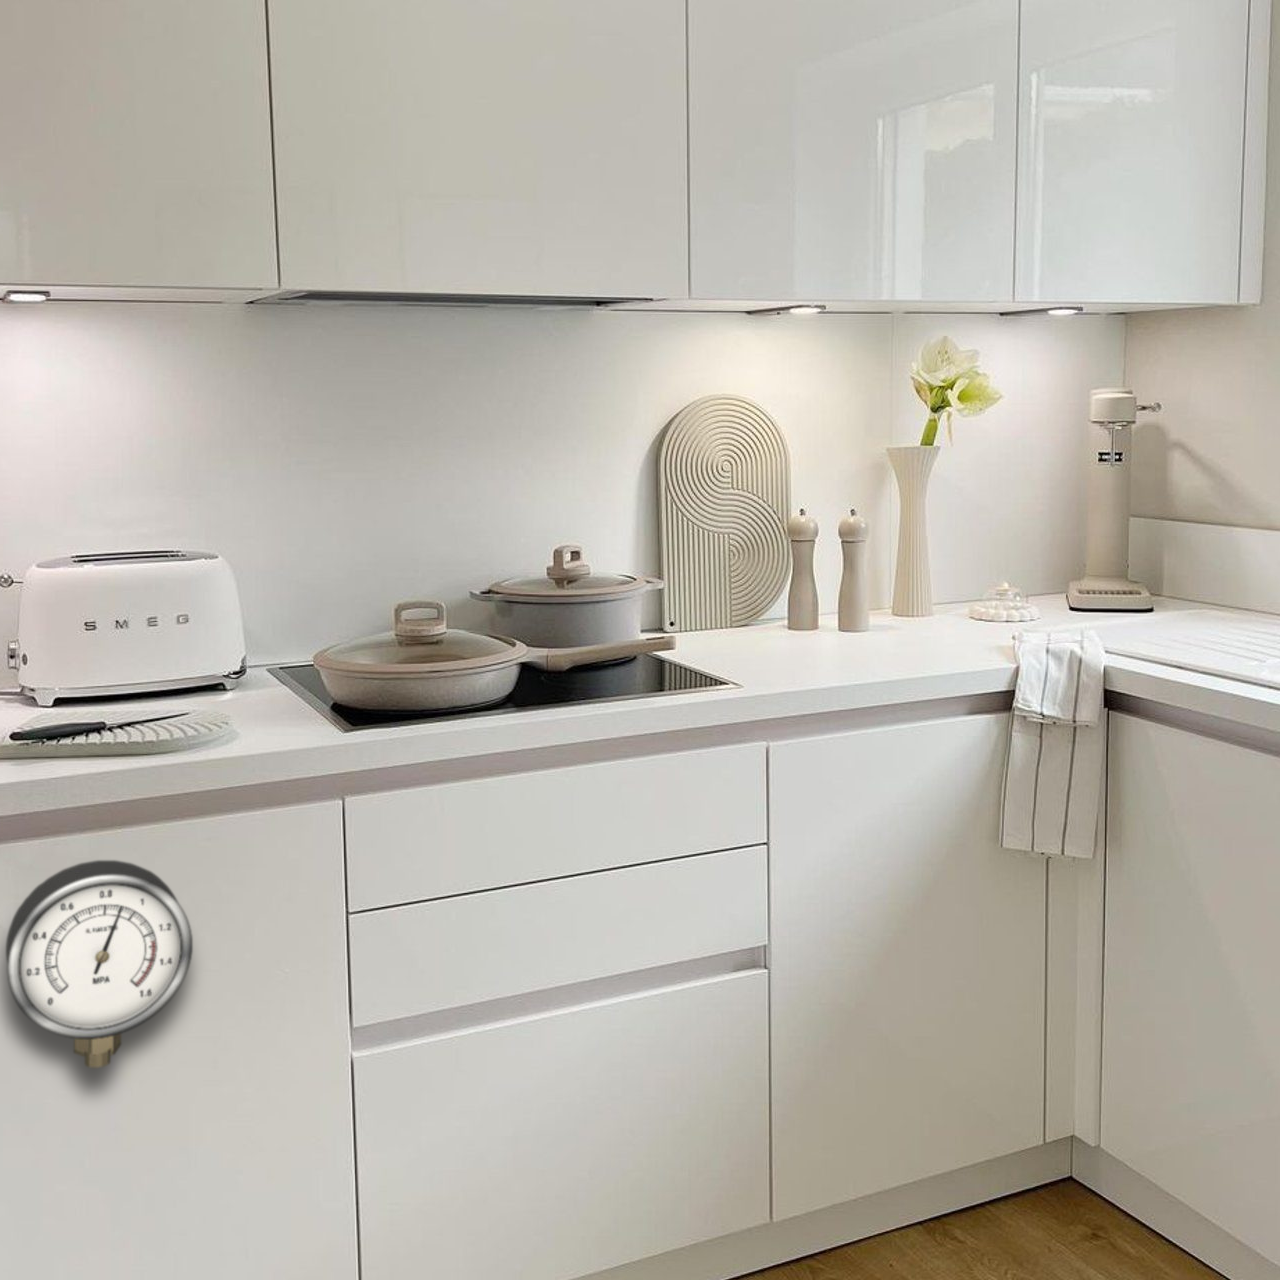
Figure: 0.9MPa
